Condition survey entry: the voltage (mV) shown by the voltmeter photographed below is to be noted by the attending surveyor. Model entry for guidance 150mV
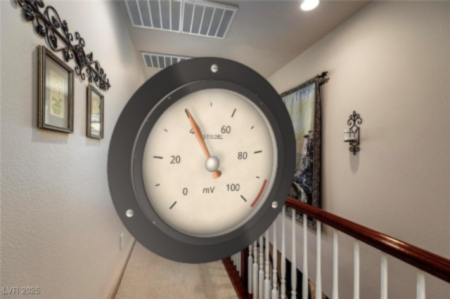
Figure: 40mV
